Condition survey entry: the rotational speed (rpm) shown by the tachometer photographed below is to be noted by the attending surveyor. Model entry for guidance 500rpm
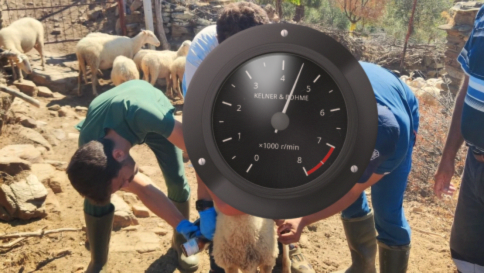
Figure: 4500rpm
